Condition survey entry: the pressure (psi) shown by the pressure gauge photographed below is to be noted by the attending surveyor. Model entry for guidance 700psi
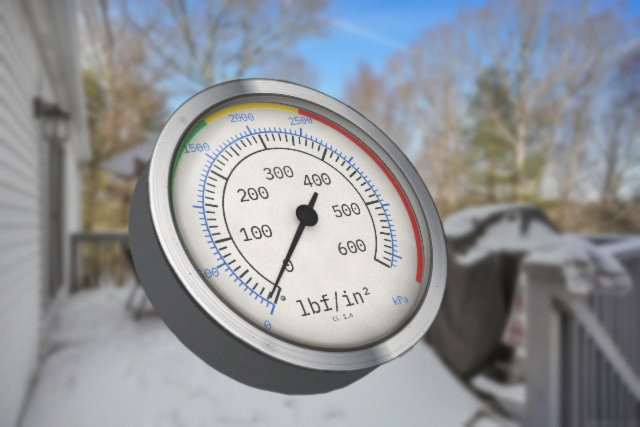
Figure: 10psi
